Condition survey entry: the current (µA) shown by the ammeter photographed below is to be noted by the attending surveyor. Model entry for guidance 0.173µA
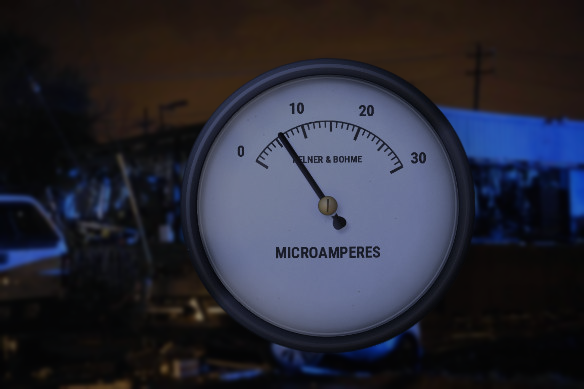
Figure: 6µA
